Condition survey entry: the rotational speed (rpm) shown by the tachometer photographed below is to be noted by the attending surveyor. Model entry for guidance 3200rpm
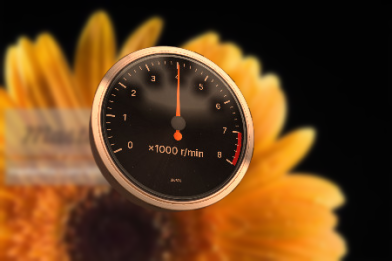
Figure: 4000rpm
